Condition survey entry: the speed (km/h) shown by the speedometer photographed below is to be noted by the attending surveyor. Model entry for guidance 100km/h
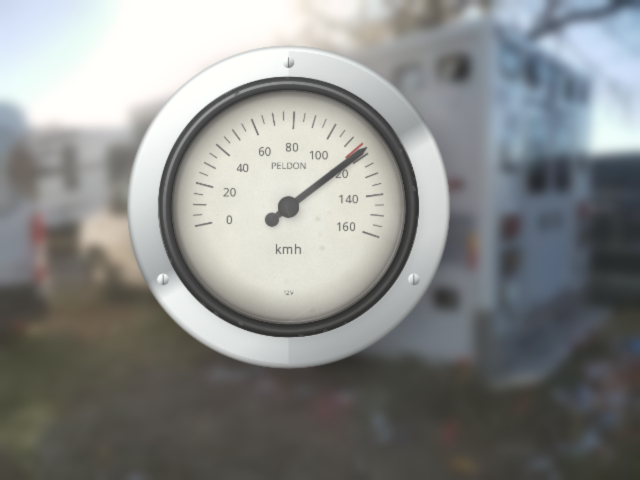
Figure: 117.5km/h
